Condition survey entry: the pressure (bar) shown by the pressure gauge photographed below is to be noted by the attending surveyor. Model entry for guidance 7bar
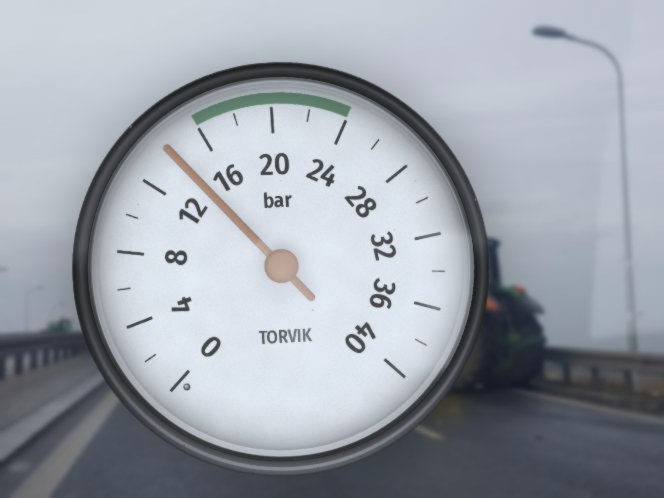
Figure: 14bar
